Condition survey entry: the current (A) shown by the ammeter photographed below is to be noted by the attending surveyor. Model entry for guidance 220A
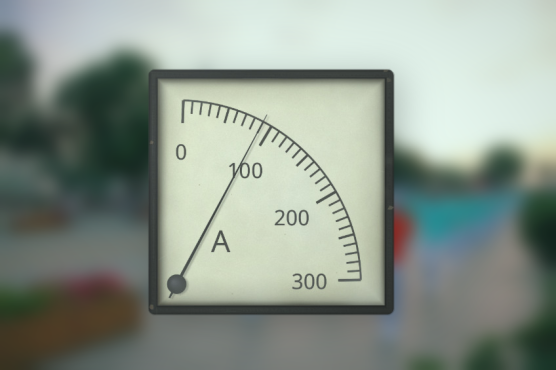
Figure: 90A
